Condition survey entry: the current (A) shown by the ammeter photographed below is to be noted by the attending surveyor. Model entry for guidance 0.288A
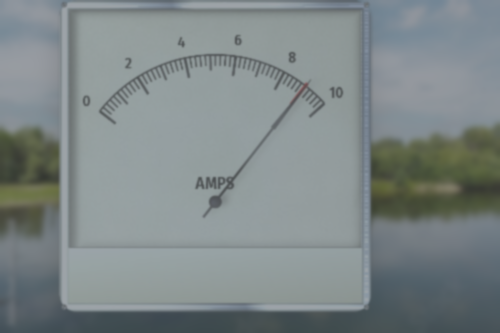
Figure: 9A
